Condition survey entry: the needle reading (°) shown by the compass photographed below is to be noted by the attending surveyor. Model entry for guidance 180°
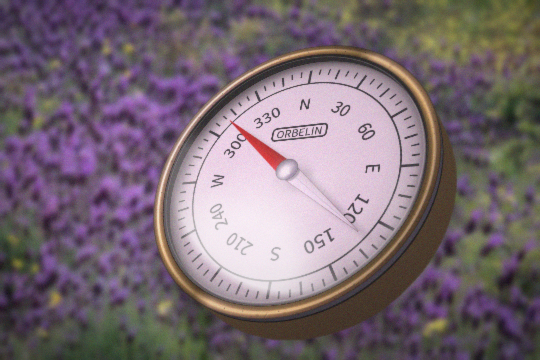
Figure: 310°
